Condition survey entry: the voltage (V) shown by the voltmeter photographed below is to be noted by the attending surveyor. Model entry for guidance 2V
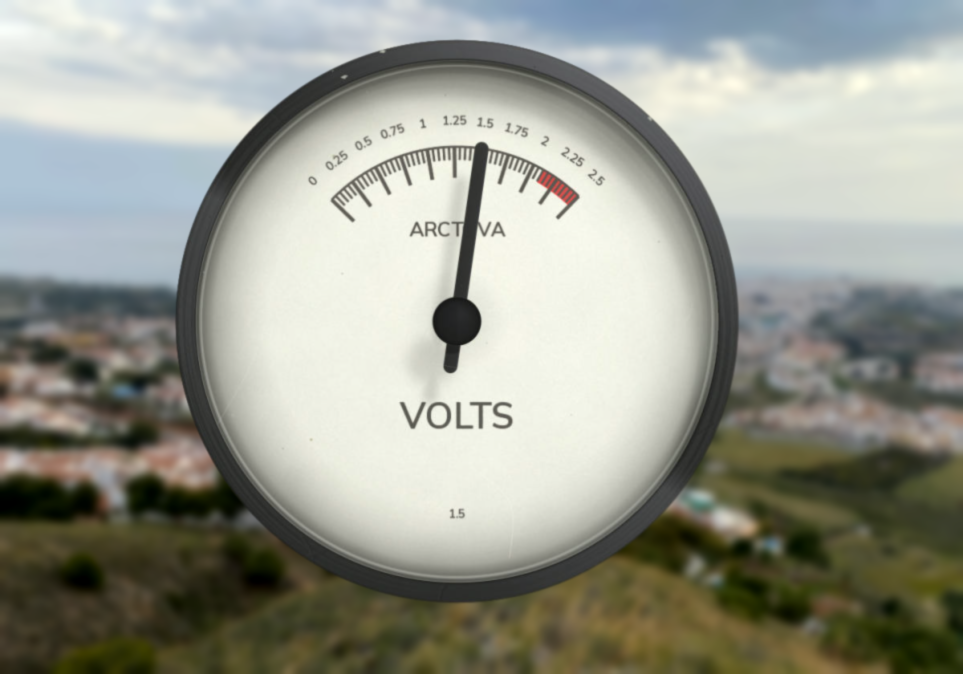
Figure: 1.5V
